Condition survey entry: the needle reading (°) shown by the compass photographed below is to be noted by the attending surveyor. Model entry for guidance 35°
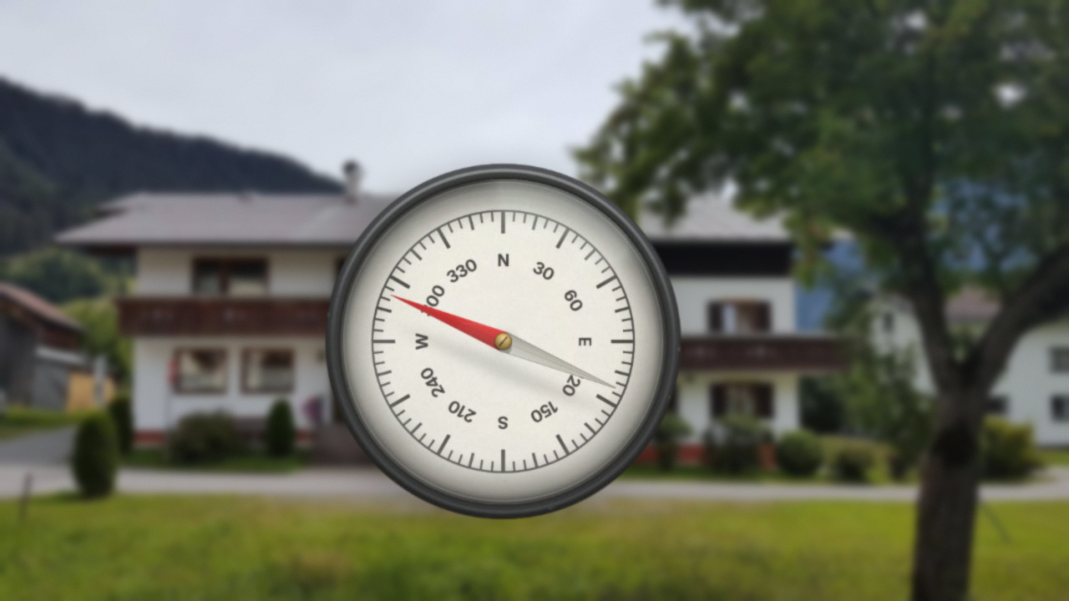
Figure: 292.5°
